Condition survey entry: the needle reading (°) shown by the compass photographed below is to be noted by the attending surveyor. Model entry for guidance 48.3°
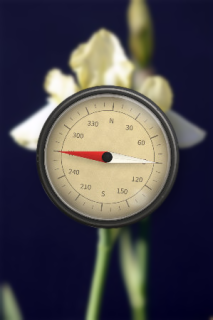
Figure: 270°
